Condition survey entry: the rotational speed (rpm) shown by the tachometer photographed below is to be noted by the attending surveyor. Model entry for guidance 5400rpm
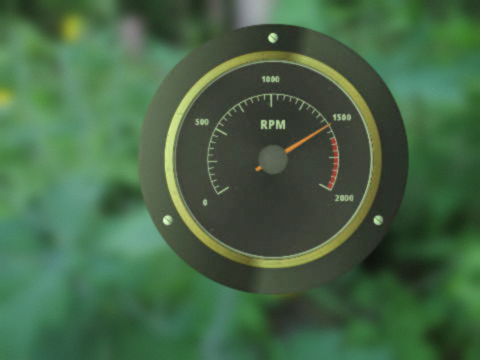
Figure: 1500rpm
